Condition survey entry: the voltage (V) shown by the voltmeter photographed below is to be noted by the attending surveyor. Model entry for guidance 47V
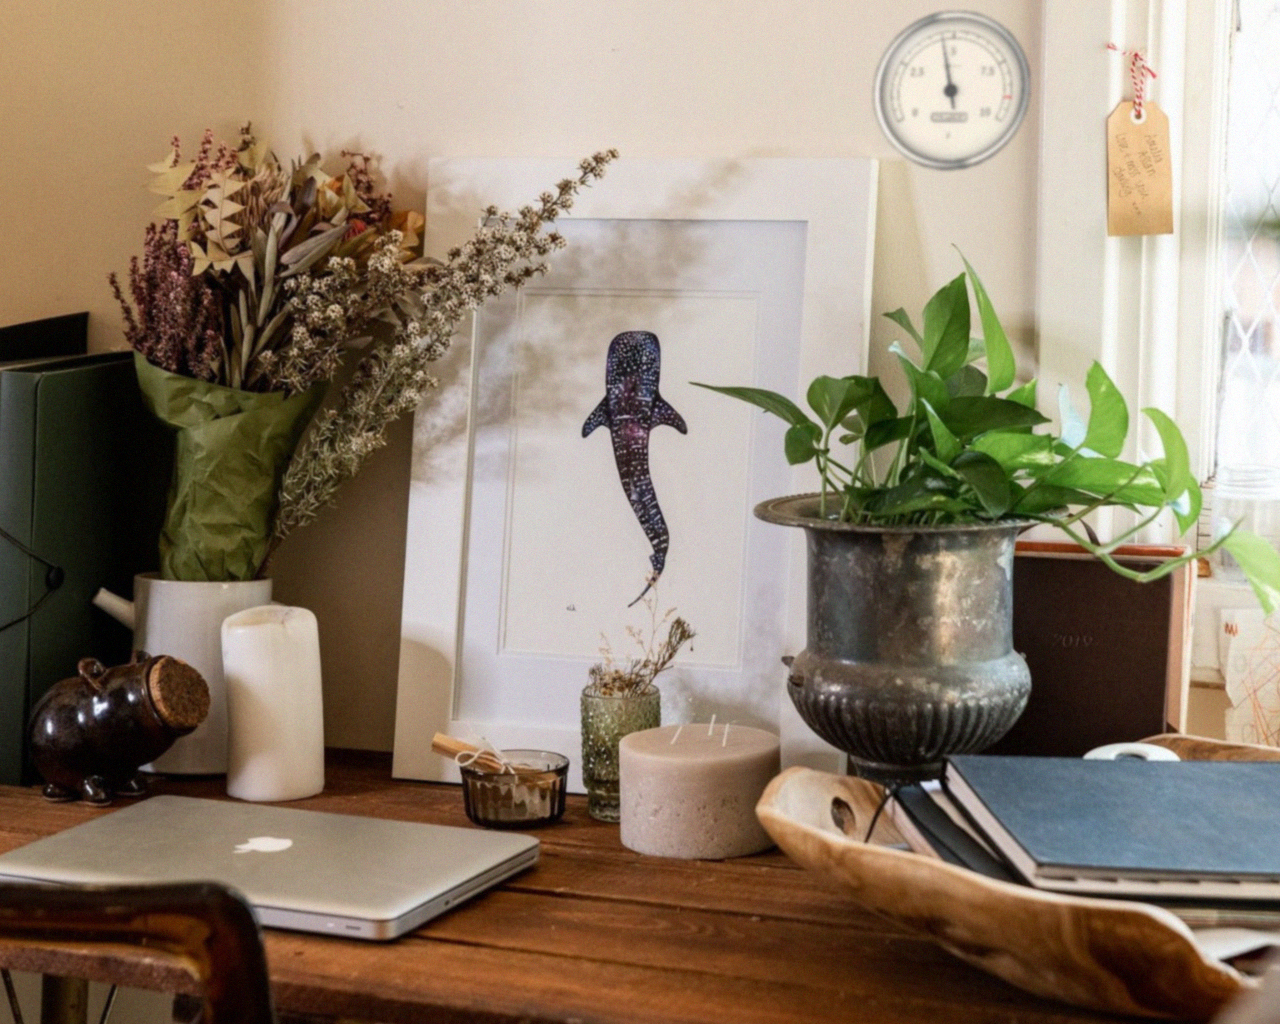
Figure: 4.5V
